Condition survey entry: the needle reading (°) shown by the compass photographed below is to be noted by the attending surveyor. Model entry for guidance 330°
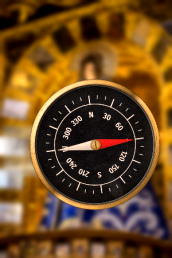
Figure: 90°
